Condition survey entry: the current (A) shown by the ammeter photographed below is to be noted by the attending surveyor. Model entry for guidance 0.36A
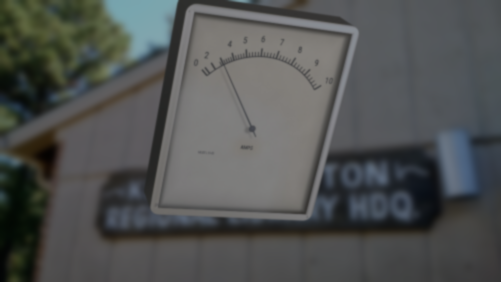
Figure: 3A
